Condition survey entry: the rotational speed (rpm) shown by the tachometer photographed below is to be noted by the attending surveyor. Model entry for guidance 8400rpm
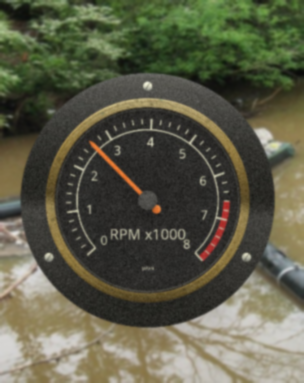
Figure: 2600rpm
